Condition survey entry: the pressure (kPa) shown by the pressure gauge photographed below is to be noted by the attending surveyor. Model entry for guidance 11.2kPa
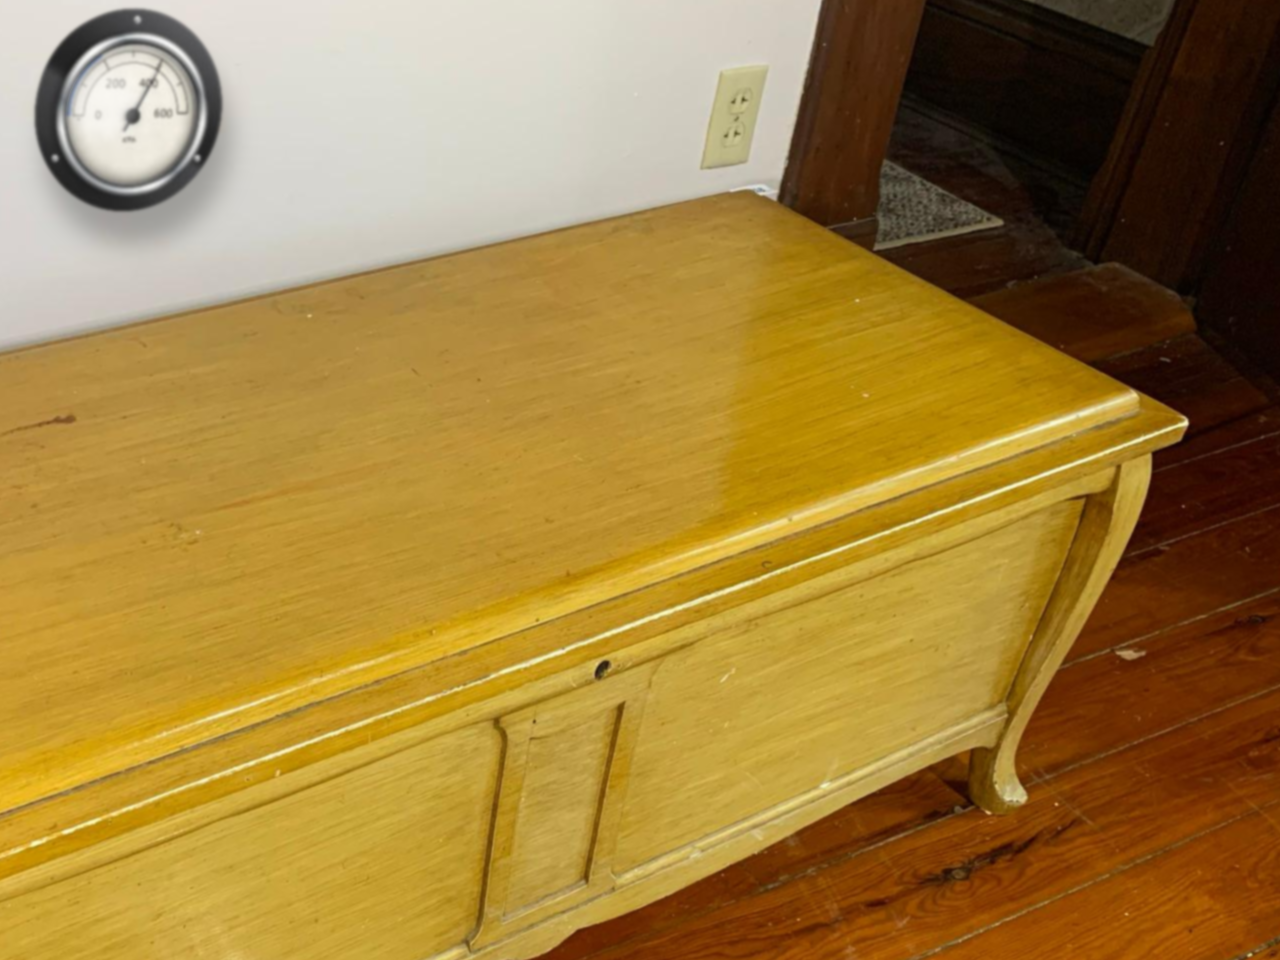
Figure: 400kPa
